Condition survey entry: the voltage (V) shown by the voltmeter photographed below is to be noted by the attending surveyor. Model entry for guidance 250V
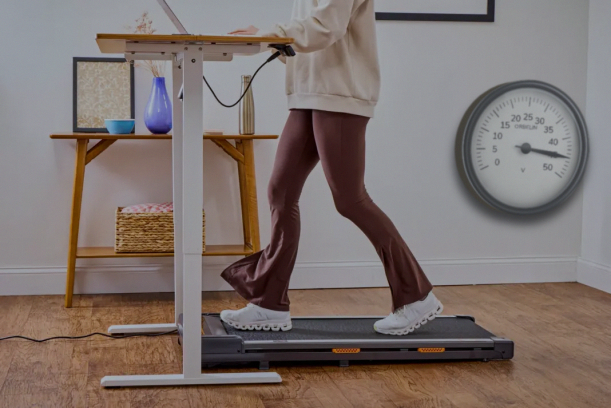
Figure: 45V
